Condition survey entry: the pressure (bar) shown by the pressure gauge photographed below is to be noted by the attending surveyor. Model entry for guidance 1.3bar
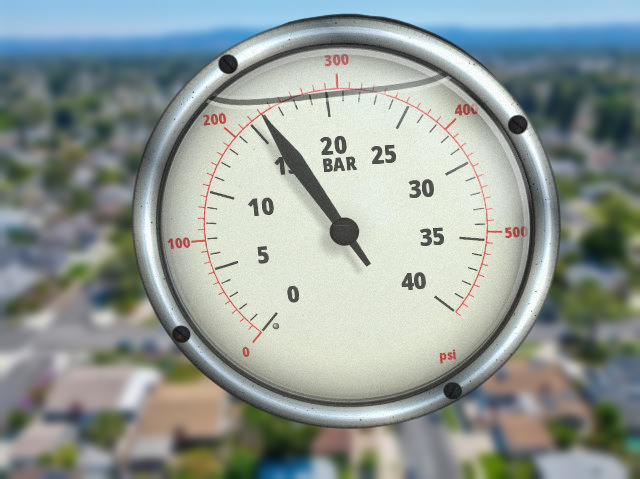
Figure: 16bar
